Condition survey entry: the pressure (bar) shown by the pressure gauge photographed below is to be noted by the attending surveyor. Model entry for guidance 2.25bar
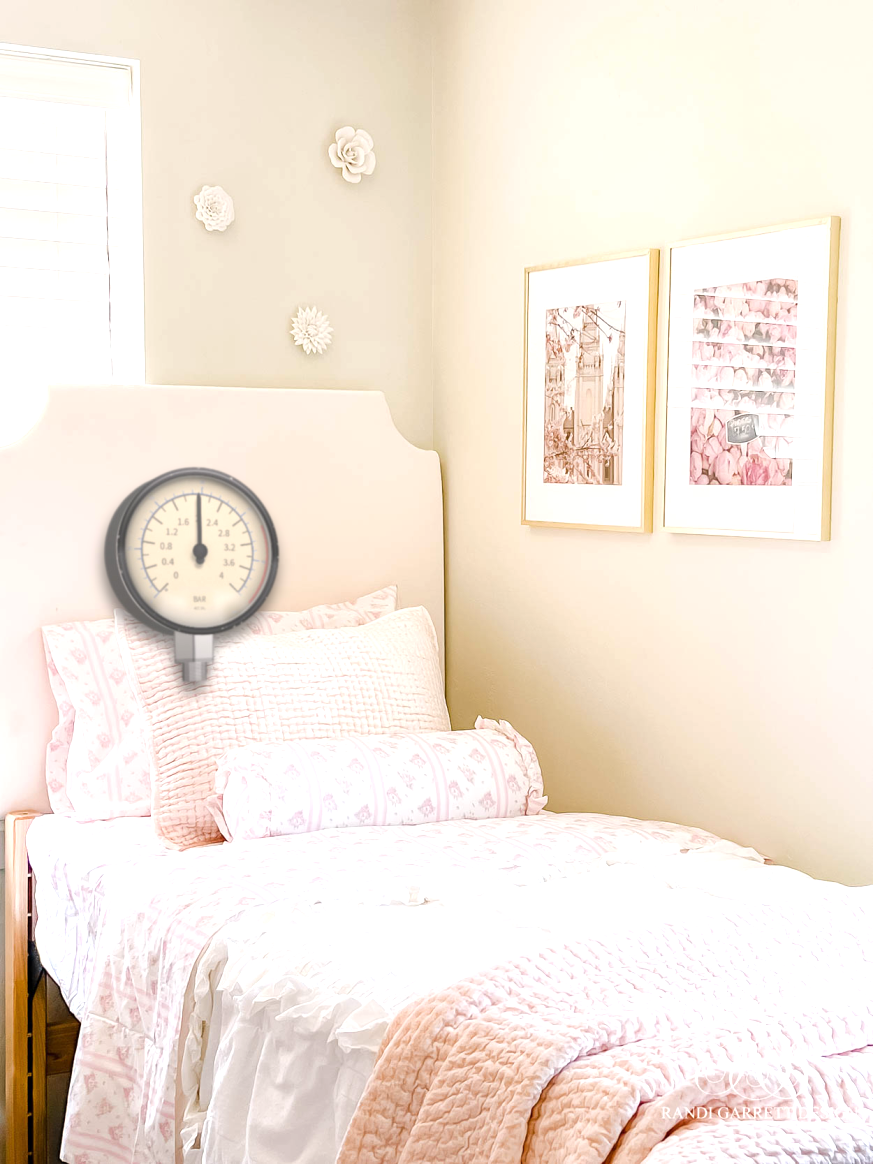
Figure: 2bar
